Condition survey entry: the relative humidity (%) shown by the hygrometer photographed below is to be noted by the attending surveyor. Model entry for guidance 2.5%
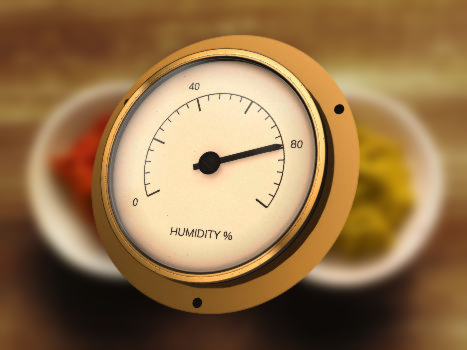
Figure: 80%
